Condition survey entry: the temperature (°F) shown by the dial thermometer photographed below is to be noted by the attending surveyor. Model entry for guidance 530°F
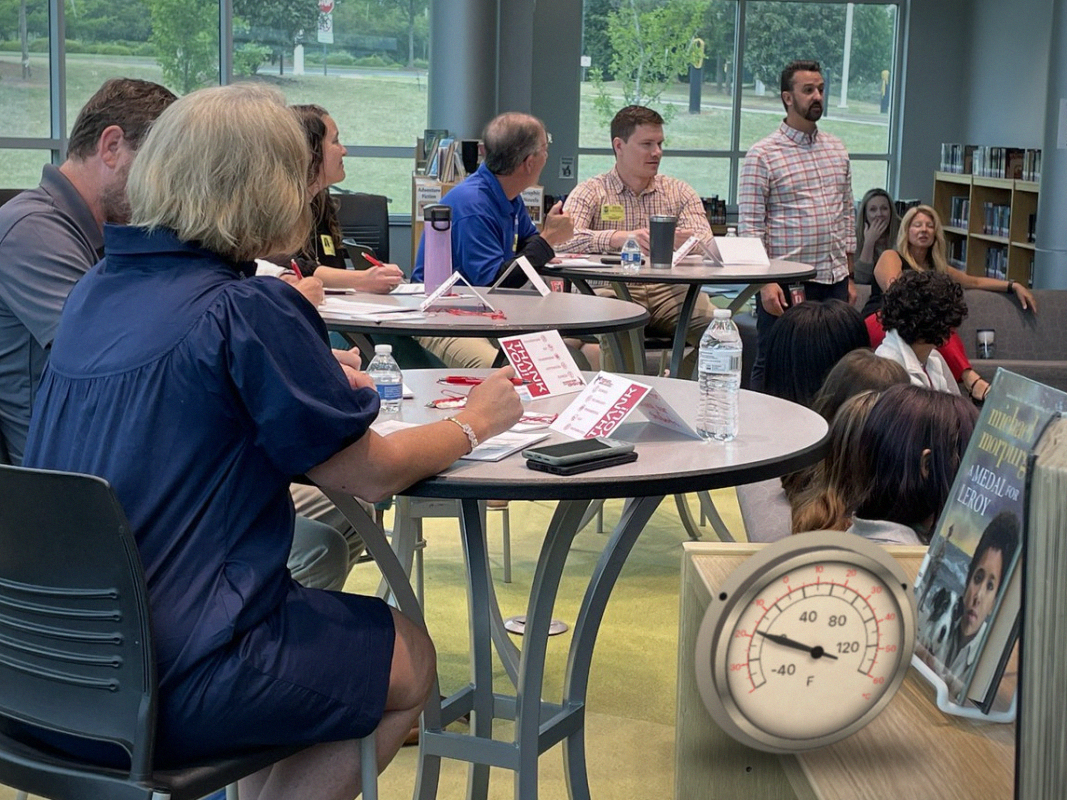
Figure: 0°F
